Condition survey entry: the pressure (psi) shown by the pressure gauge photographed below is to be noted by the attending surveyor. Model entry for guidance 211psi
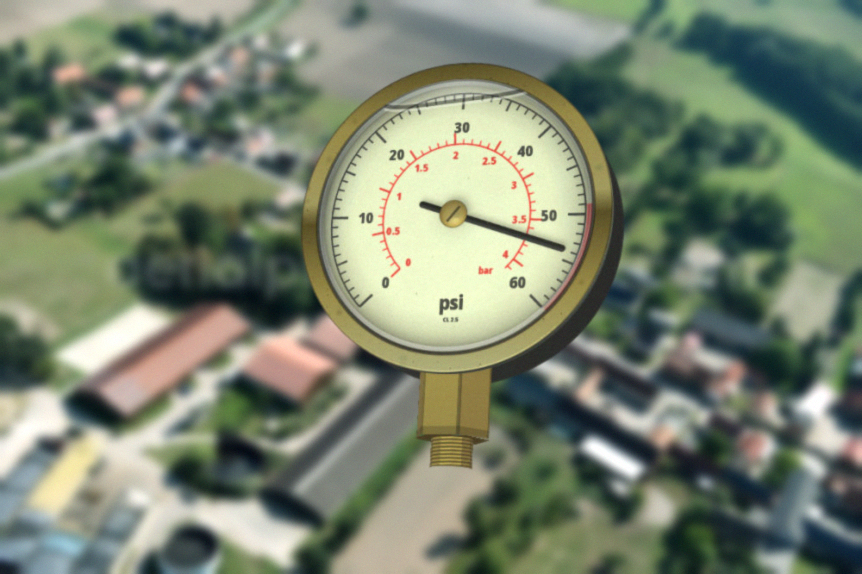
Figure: 54psi
